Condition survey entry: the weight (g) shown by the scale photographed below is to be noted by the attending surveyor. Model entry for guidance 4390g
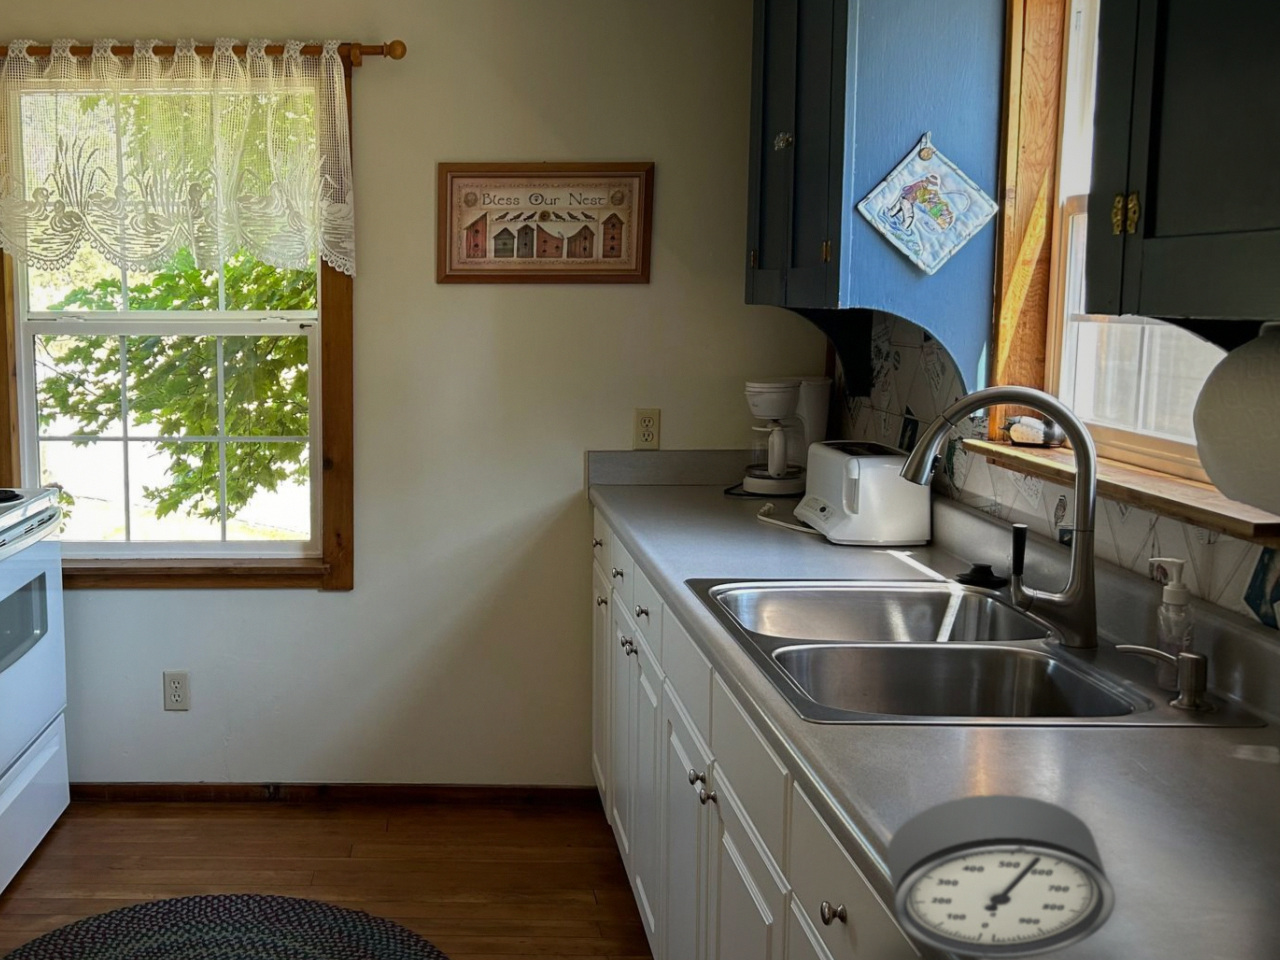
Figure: 550g
